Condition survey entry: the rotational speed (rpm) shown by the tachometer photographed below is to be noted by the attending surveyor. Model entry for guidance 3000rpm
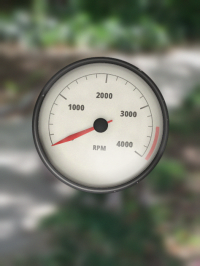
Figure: 0rpm
